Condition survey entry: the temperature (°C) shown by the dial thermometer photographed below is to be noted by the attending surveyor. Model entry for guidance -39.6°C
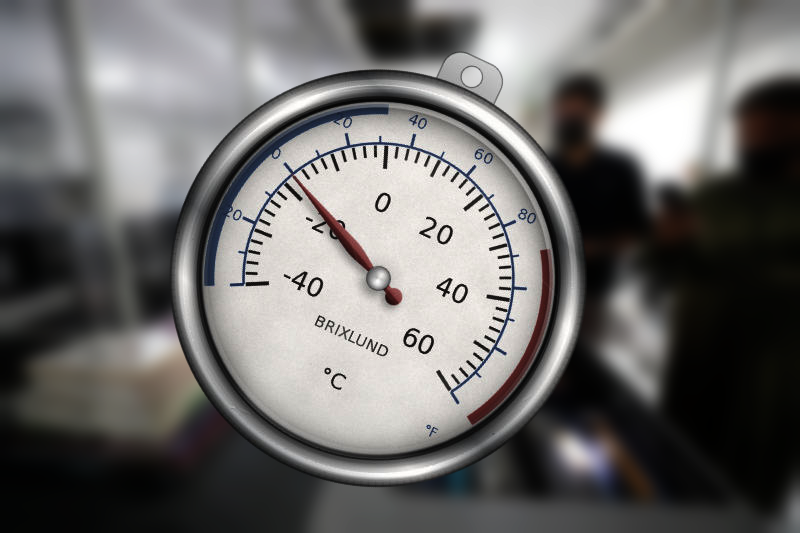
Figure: -18°C
